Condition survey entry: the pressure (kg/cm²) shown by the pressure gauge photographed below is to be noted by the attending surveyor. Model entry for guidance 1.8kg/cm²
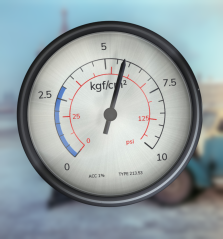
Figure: 5.75kg/cm²
